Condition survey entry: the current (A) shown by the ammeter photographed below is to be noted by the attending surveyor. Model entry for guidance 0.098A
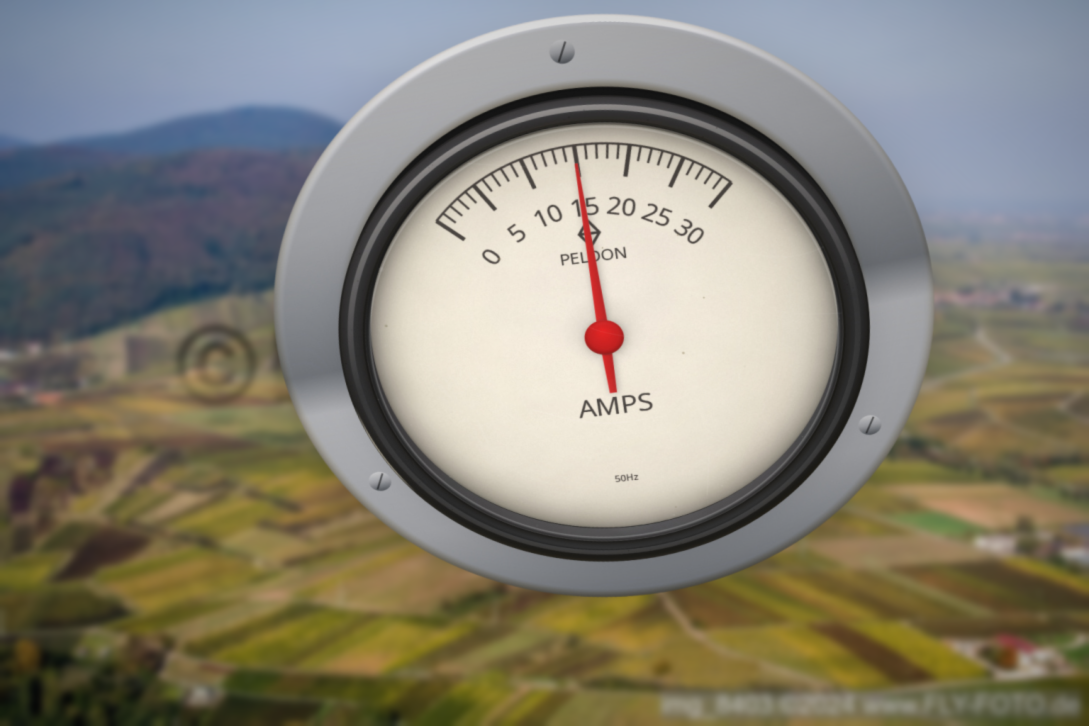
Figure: 15A
